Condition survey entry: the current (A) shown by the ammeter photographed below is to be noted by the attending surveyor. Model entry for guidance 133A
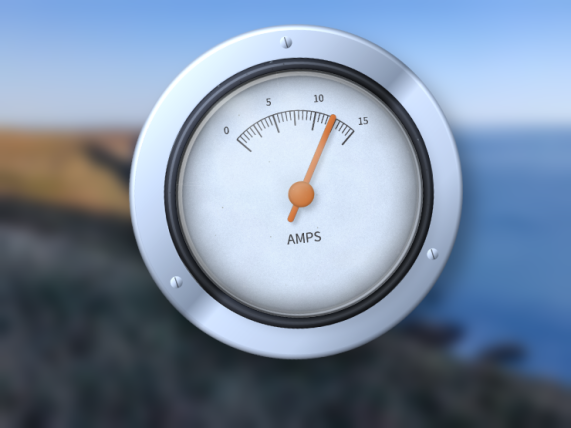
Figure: 12A
